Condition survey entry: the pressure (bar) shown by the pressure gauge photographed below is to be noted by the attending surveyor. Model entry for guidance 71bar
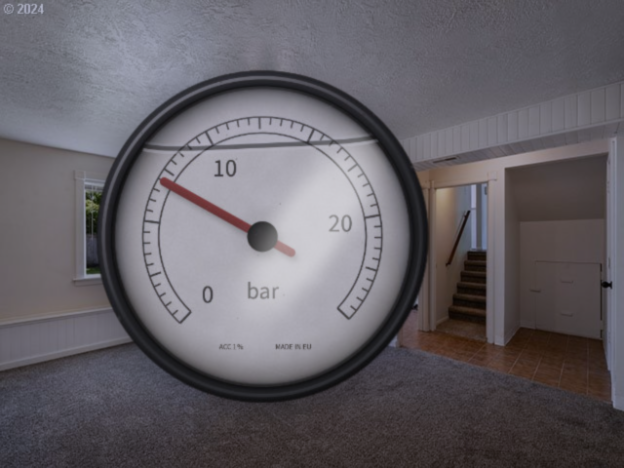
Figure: 7bar
